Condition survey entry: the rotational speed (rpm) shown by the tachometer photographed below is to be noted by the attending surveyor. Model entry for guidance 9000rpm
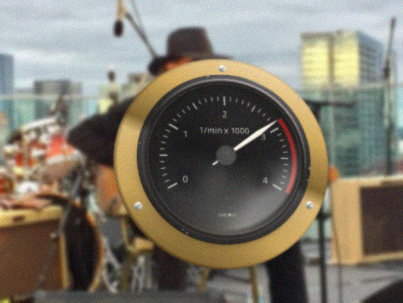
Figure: 2900rpm
